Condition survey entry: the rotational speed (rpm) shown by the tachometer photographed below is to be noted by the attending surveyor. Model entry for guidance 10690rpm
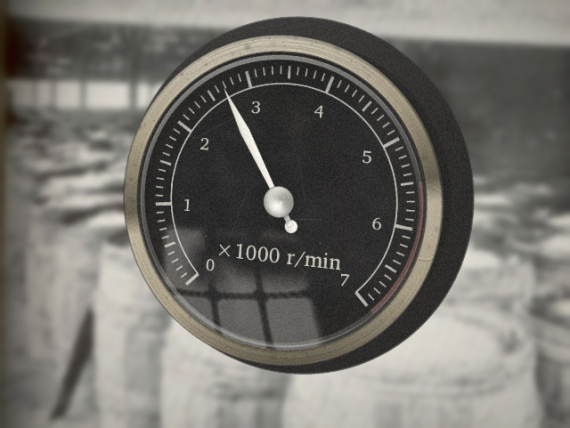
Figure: 2700rpm
